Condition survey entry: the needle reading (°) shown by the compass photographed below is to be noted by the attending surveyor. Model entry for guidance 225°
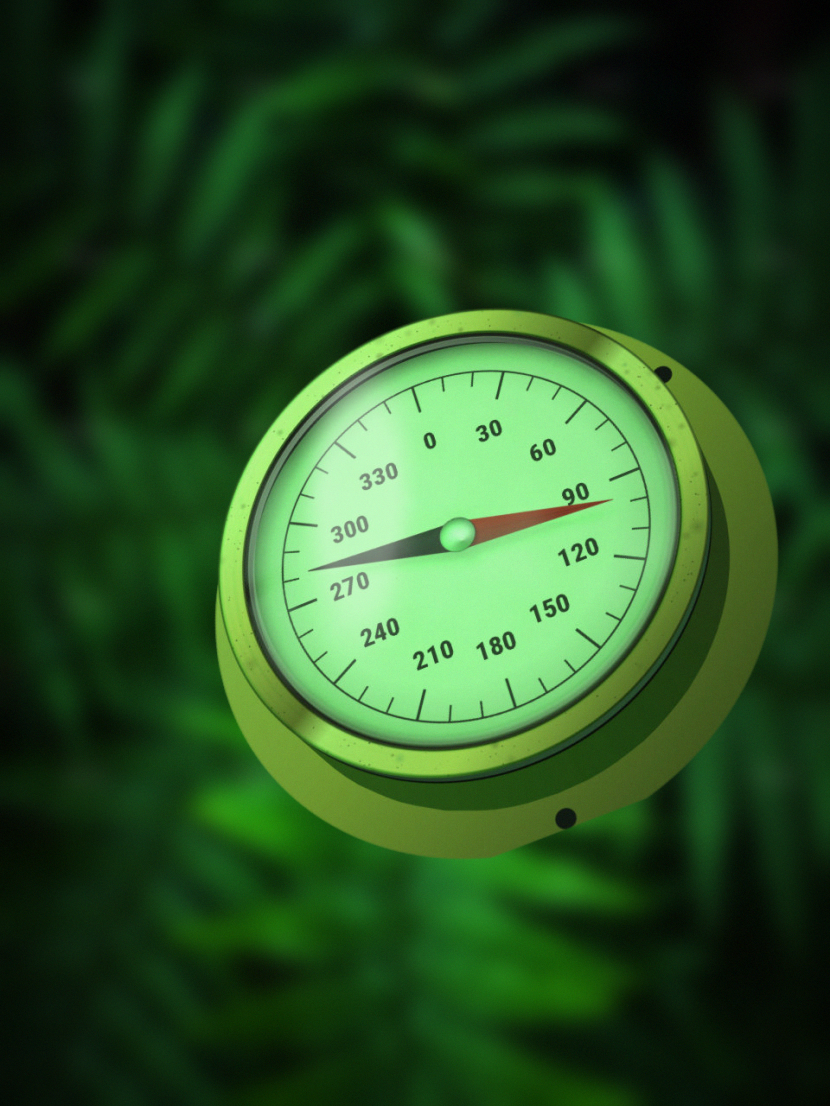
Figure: 100°
